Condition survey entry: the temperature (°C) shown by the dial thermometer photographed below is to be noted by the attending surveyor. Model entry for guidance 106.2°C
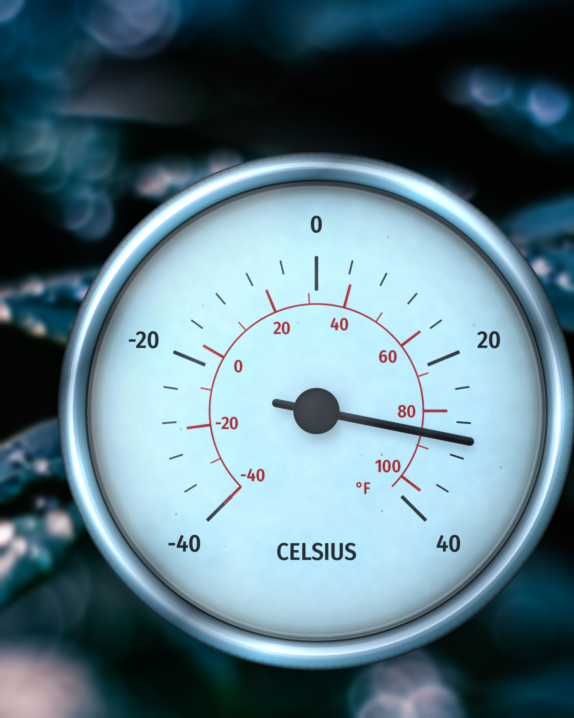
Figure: 30°C
